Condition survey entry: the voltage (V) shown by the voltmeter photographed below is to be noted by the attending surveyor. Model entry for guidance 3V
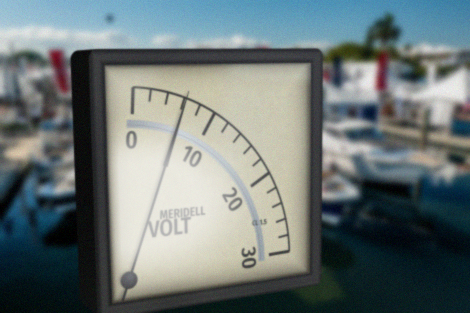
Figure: 6V
